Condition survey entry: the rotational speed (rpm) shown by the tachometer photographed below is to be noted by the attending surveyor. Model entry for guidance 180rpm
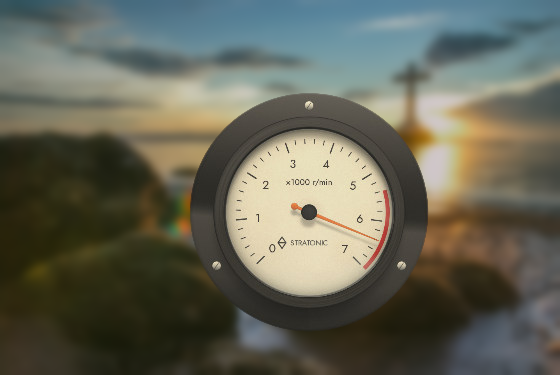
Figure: 6400rpm
